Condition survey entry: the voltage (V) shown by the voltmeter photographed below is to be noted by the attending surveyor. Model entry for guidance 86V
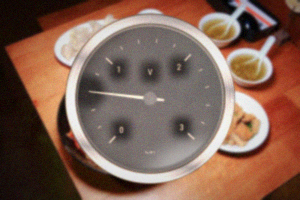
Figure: 0.6V
